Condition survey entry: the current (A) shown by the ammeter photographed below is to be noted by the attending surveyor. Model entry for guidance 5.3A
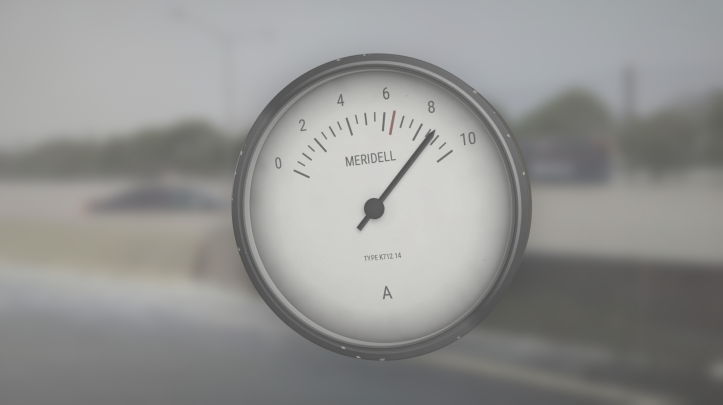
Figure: 8.75A
